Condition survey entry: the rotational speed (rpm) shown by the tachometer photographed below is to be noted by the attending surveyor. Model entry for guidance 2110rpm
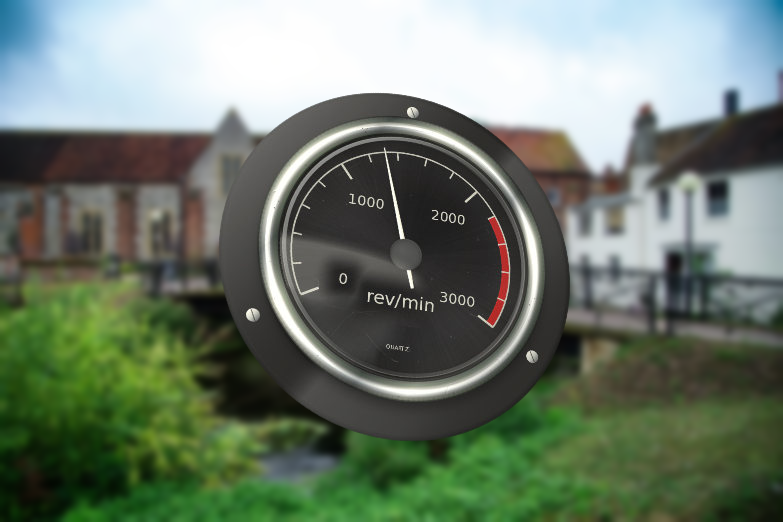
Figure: 1300rpm
